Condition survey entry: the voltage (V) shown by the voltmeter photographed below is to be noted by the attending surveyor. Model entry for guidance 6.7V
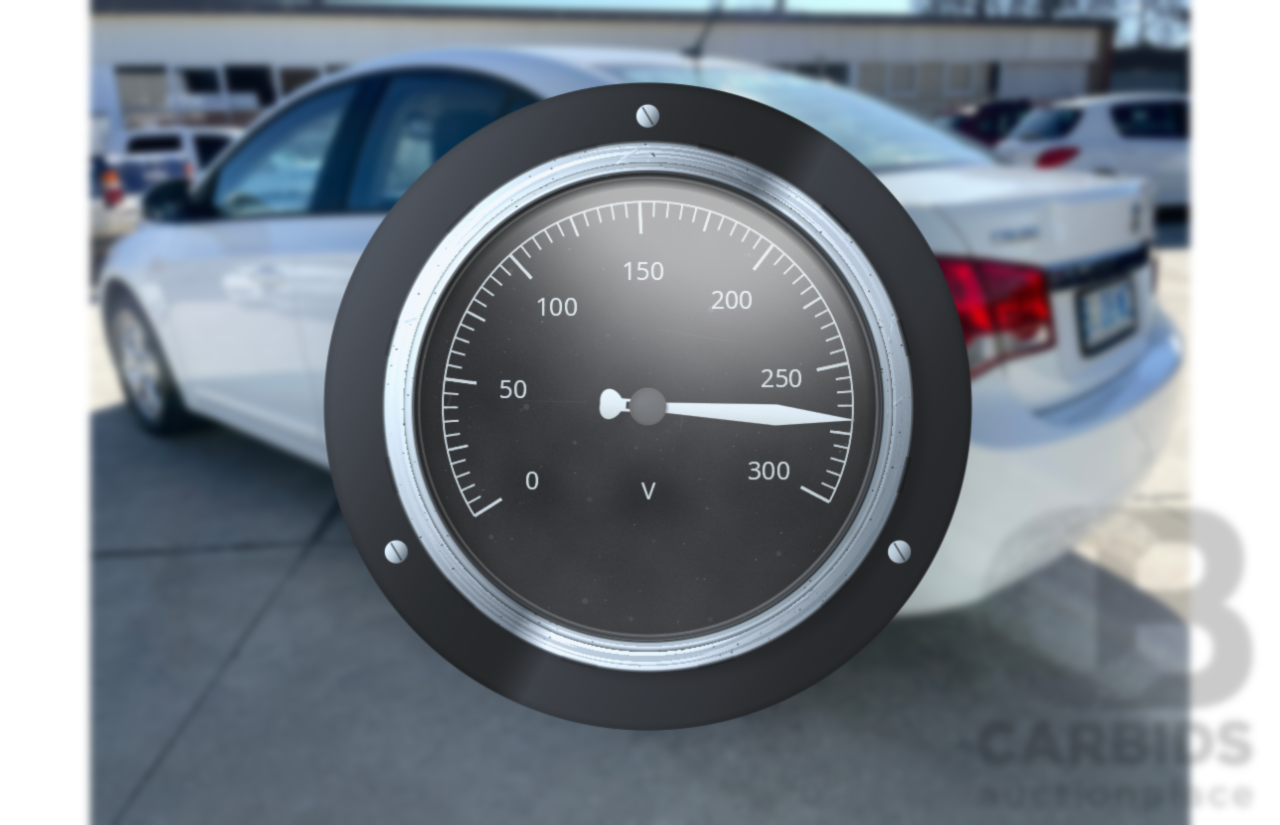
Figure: 270V
